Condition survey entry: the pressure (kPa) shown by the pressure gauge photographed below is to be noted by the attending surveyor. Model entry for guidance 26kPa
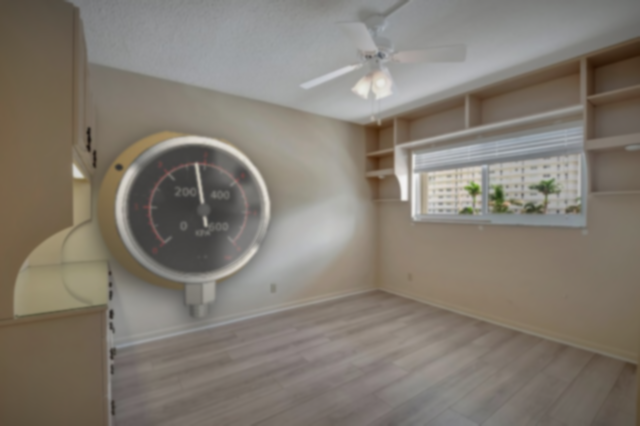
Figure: 275kPa
